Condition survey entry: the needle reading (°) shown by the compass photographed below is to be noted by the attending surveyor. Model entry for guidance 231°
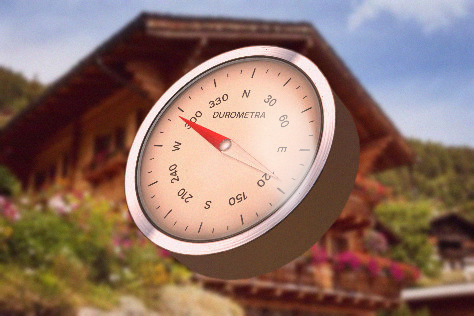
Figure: 295°
